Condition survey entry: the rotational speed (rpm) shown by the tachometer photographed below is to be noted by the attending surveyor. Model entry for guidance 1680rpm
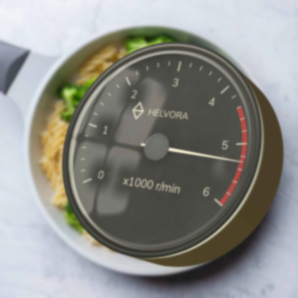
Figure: 5300rpm
